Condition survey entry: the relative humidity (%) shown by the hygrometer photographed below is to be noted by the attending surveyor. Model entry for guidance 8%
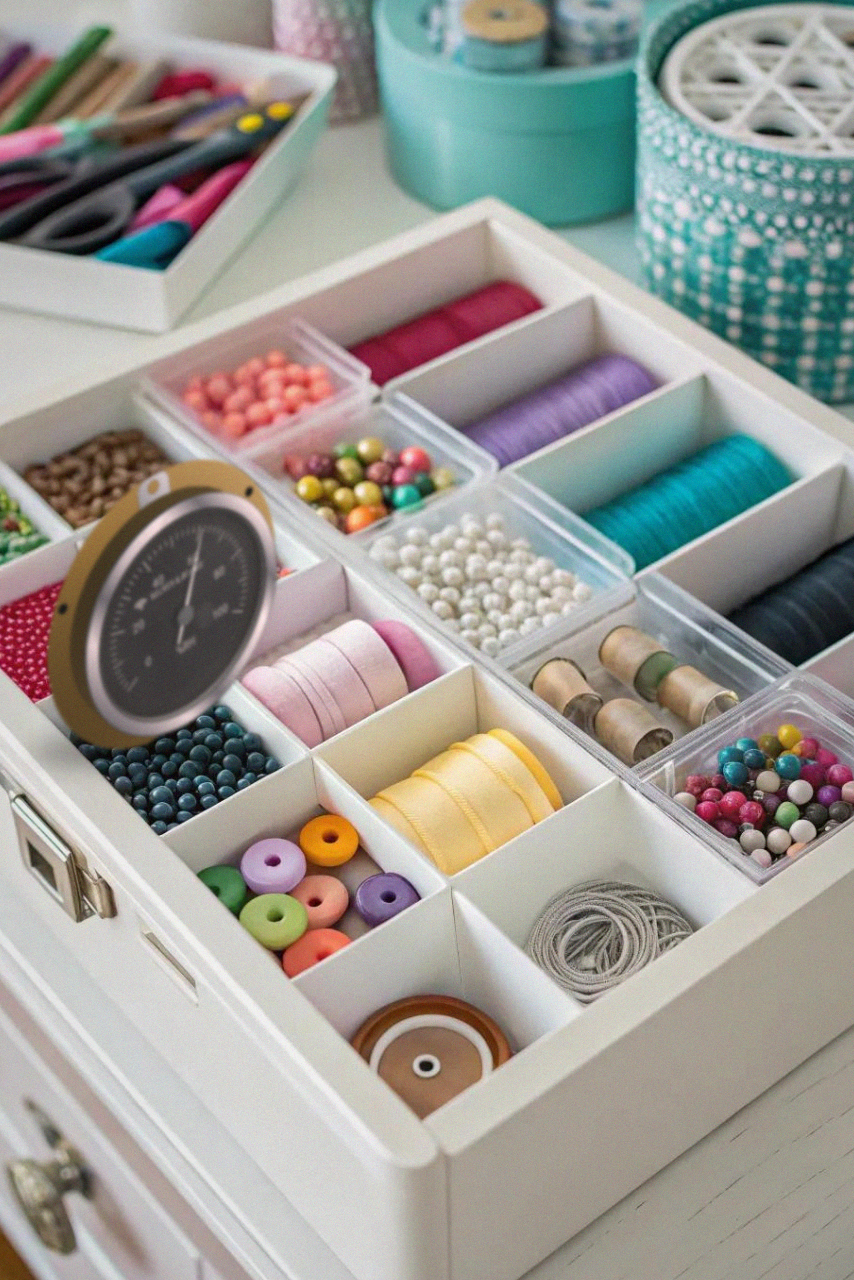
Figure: 60%
